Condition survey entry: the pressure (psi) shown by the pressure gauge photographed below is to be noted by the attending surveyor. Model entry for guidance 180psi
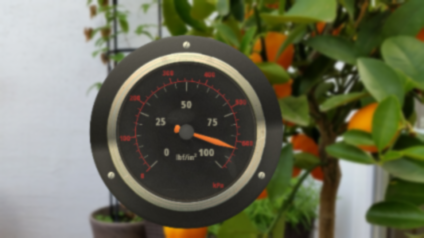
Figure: 90psi
